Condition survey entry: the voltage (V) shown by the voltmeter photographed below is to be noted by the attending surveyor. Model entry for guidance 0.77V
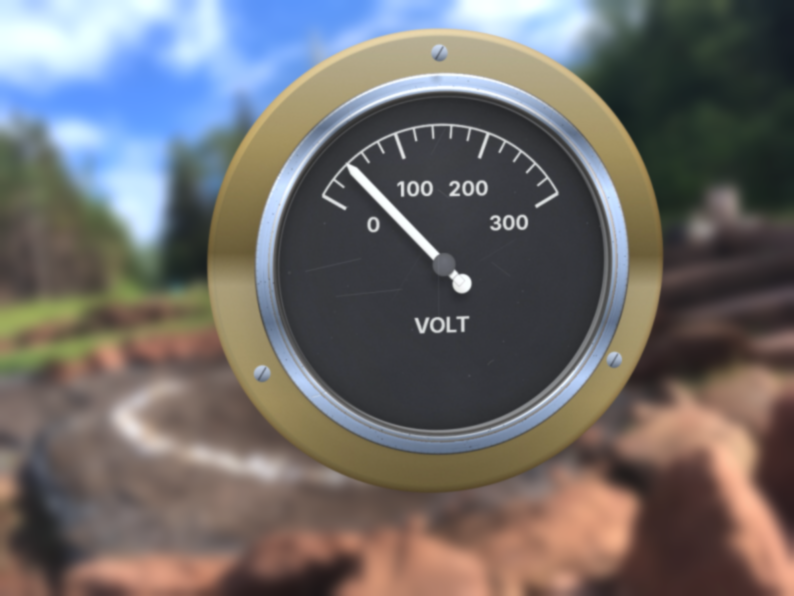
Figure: 40V
